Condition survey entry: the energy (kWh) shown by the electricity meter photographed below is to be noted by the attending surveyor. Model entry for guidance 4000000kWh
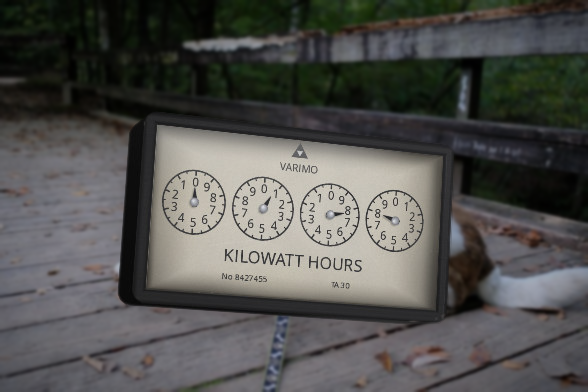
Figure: 78kWh
